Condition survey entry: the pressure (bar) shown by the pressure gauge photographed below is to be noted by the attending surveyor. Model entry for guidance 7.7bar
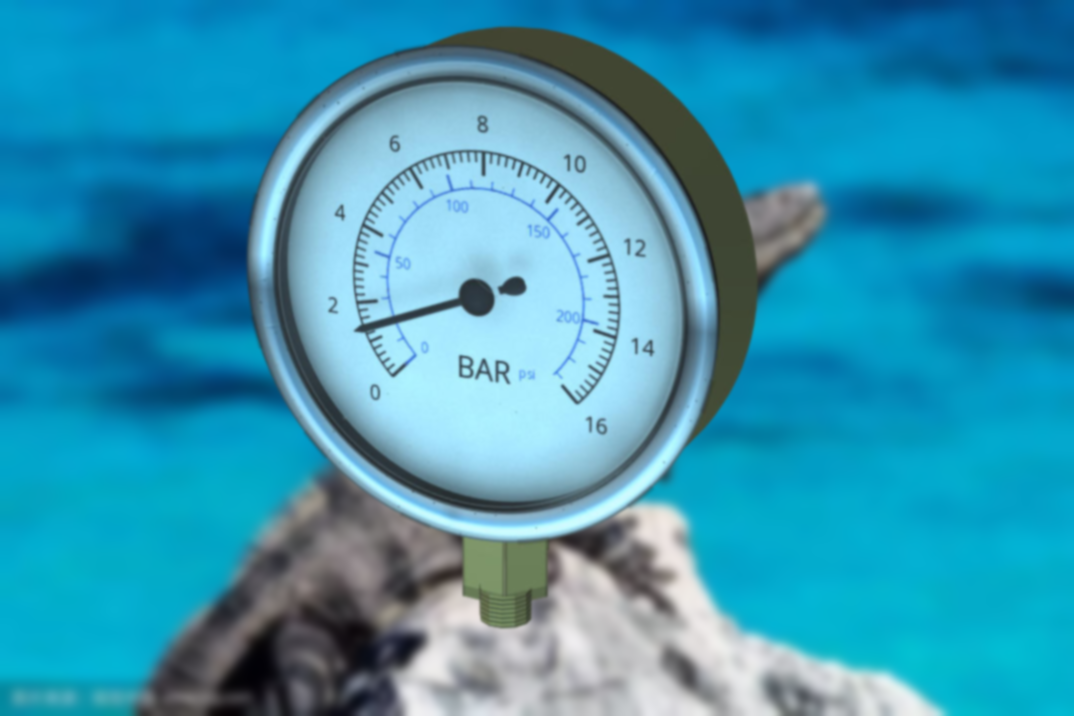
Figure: 1.4bar
